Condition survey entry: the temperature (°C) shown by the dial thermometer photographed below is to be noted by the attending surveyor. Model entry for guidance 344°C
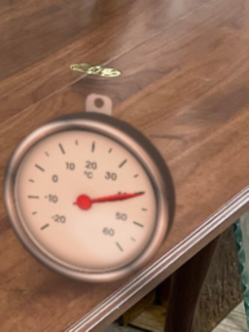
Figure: 40°C
